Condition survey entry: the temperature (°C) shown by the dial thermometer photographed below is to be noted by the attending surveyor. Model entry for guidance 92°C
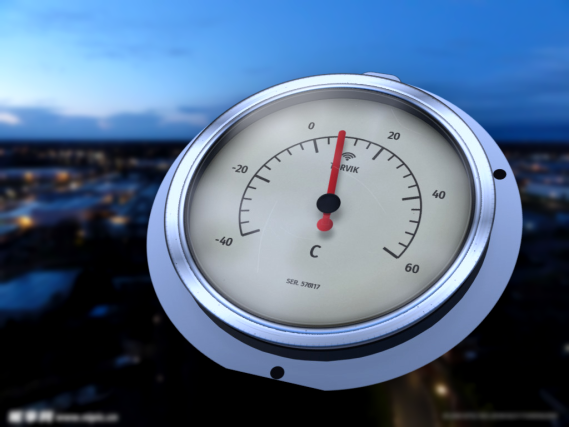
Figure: 8°C
